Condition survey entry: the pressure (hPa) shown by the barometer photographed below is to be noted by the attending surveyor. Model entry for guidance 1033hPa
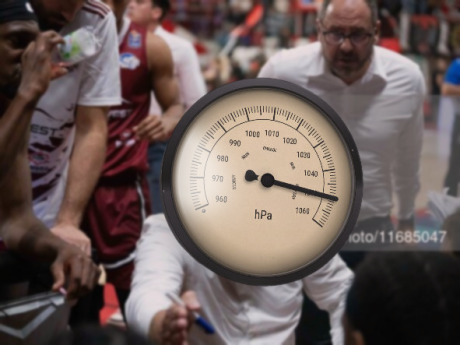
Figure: 1050hPa
